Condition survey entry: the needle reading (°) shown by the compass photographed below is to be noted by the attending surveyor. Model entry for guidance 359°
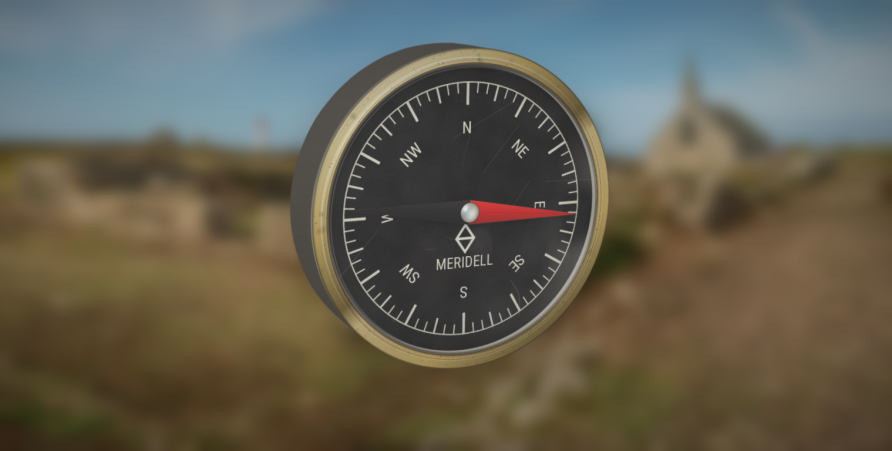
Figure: 95°
